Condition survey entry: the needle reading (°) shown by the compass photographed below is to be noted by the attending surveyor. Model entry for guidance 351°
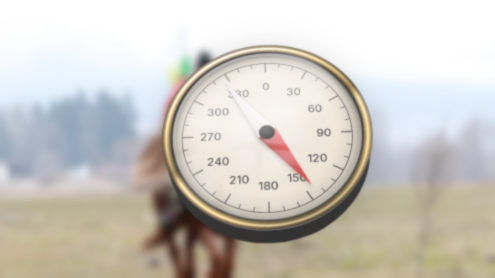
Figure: 145°
